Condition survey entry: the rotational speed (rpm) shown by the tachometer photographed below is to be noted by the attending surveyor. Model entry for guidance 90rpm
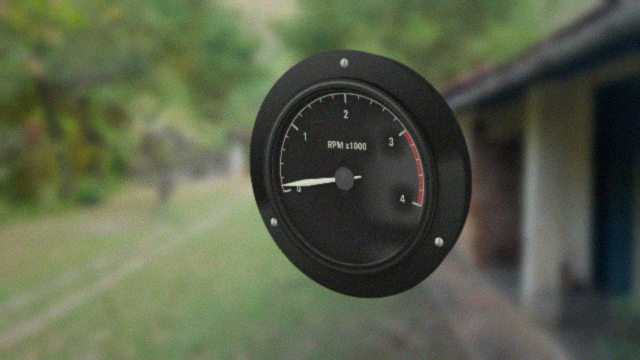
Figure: 100rpm
